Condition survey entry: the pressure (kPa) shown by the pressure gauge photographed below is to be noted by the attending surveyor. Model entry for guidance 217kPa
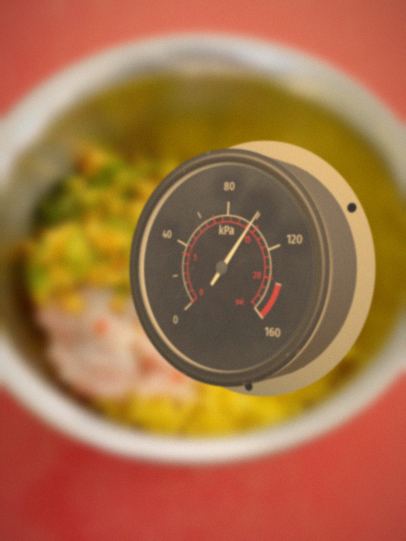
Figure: 100kPa
